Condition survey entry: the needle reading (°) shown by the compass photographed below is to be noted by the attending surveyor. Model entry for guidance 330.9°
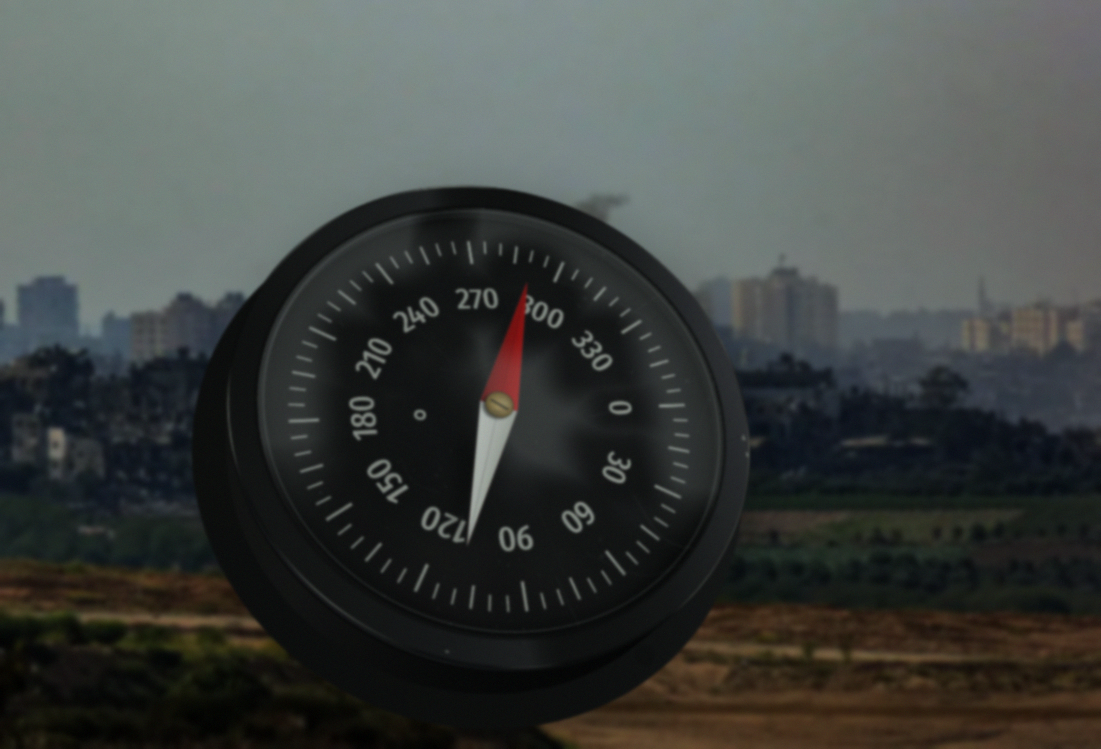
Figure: 290°
